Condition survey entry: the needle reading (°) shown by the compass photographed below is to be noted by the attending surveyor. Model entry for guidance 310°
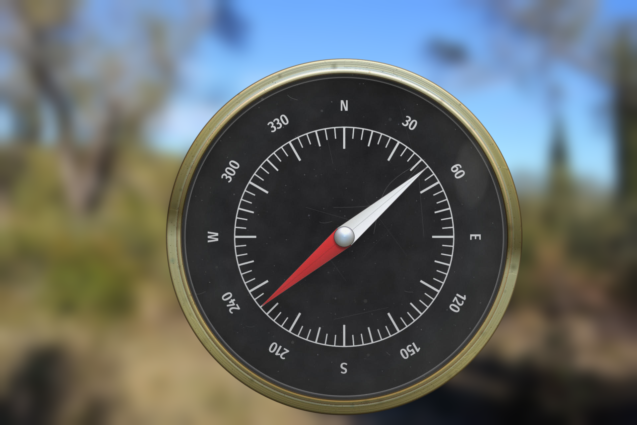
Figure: 230°
